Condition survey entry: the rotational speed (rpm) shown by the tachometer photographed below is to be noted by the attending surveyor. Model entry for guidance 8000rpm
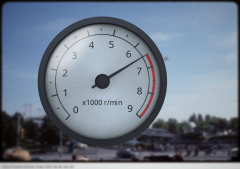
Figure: 6500rpm
